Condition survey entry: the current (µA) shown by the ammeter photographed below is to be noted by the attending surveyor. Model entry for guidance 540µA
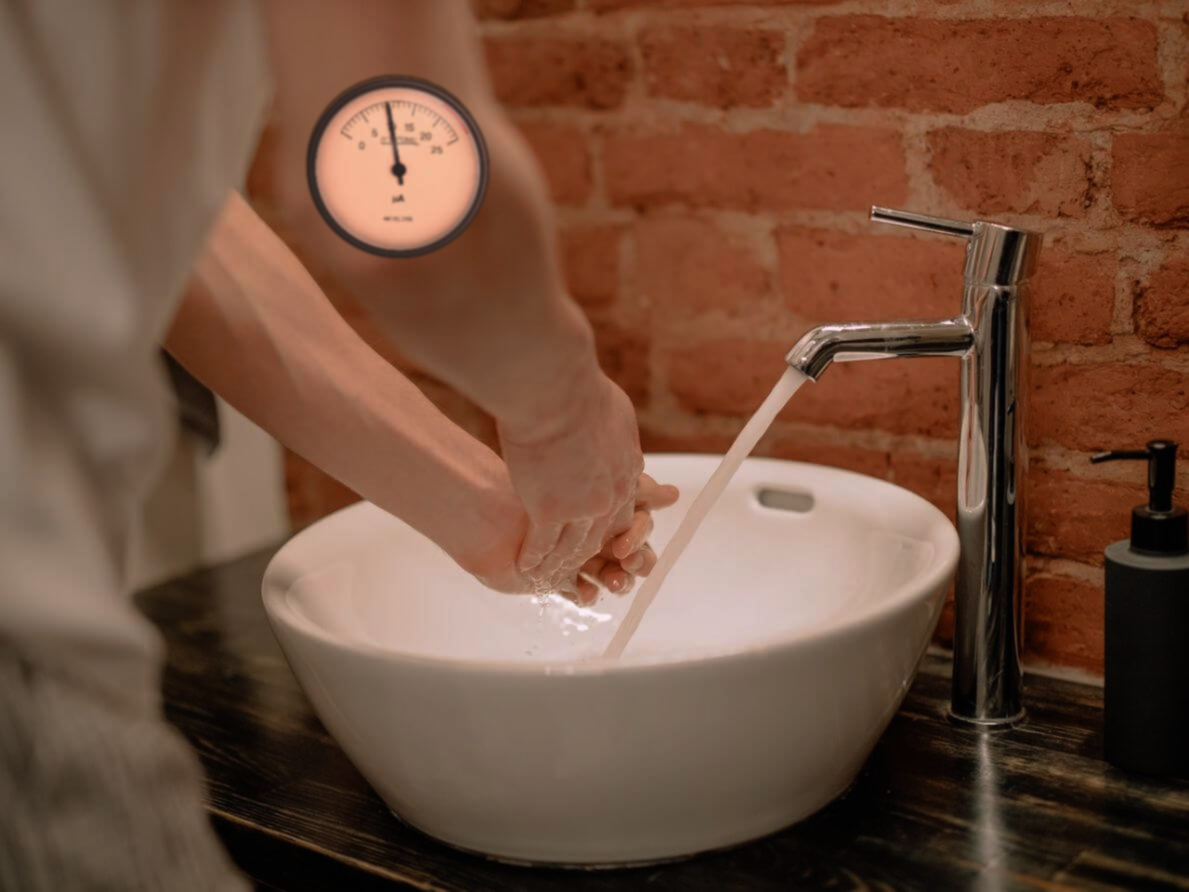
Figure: 10µA
